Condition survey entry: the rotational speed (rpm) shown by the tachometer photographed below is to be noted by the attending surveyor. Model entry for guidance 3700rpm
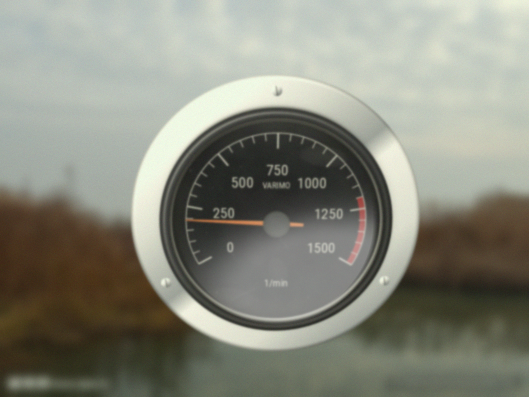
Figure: 200rpm
